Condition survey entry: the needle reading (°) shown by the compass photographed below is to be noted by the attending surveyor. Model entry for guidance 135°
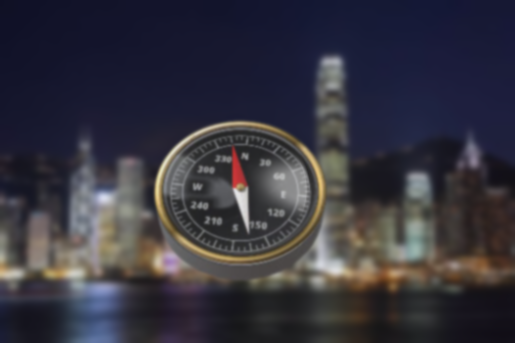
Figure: 345°
